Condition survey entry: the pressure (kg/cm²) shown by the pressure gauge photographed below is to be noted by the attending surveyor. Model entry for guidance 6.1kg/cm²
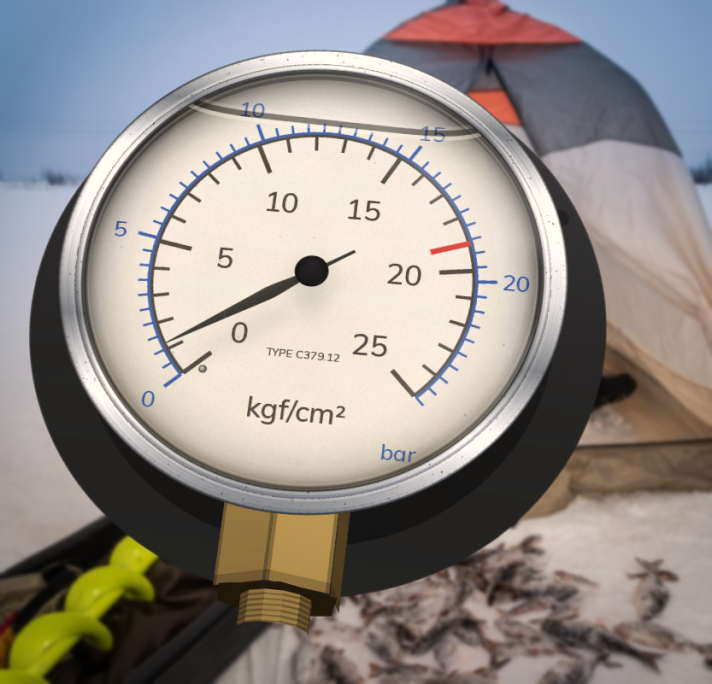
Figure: 1kg/cm²
